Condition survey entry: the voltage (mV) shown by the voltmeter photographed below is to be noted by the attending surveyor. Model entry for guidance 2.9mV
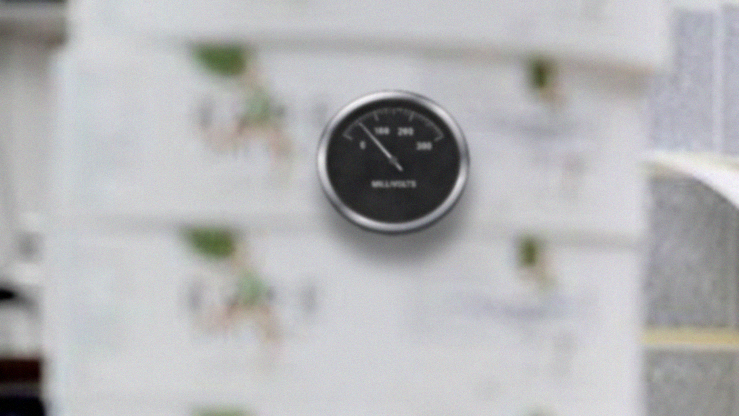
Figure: 50mV
